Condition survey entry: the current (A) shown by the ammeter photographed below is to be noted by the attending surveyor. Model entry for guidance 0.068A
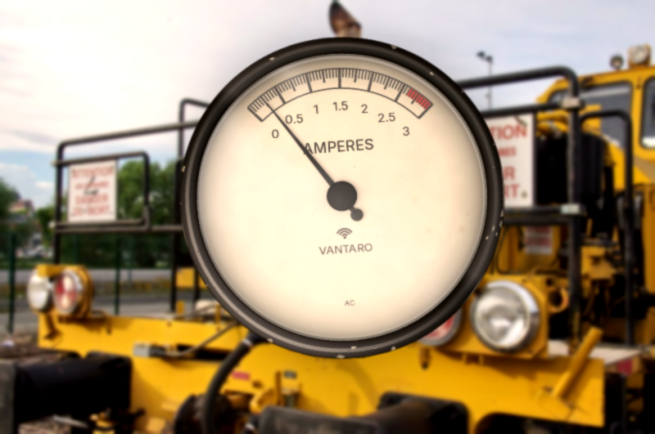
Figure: 0.25A
